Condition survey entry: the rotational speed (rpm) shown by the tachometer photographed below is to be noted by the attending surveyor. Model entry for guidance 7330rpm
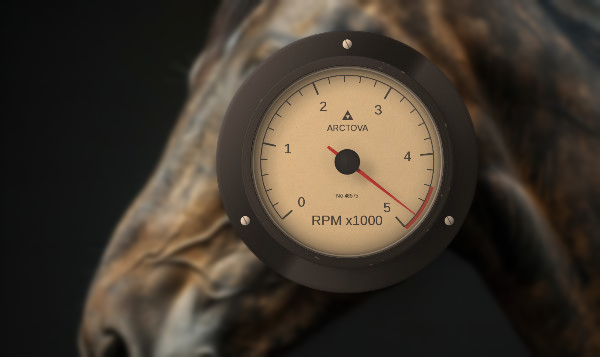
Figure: 4800rpm
